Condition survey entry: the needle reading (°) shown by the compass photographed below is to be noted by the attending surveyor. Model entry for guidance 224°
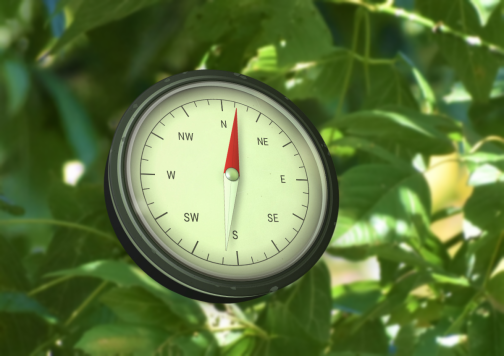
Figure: 10°
